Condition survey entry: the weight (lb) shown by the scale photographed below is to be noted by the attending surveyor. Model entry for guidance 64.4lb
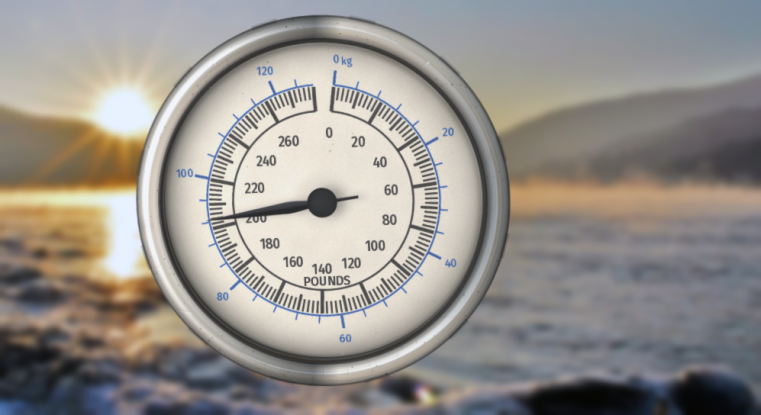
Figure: 204lb
